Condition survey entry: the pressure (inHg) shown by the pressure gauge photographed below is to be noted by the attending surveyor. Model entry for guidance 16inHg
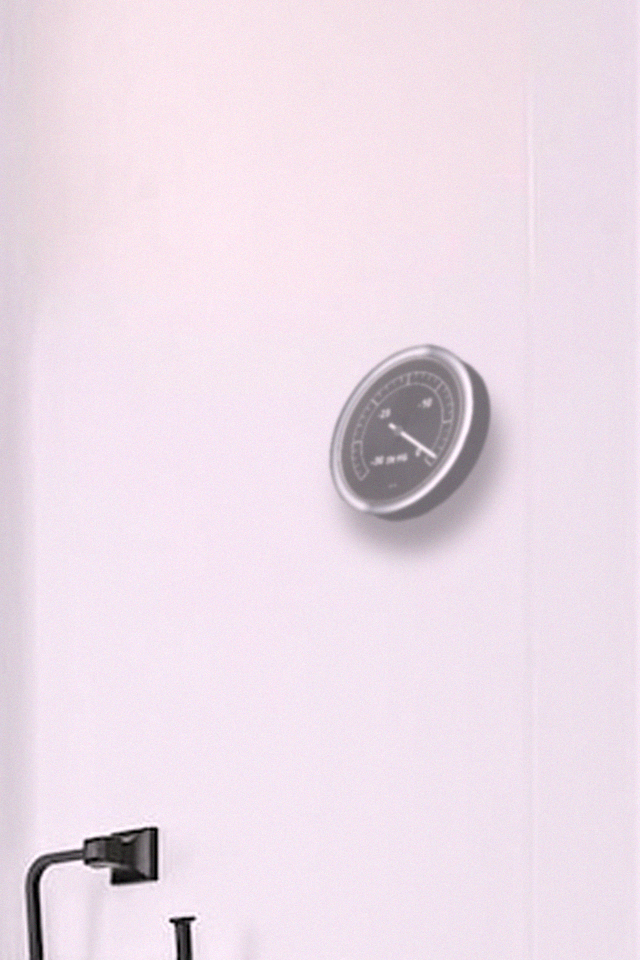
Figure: -1inHg
